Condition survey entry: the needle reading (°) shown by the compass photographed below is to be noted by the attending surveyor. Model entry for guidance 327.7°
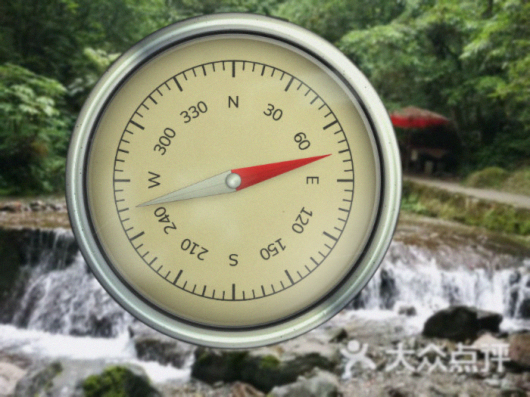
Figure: 75°
